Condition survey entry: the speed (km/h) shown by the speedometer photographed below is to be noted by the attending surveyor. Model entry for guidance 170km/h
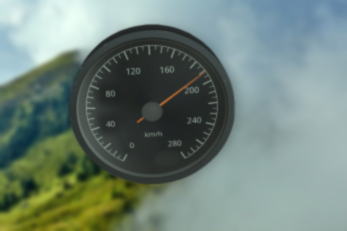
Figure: 190km/h
